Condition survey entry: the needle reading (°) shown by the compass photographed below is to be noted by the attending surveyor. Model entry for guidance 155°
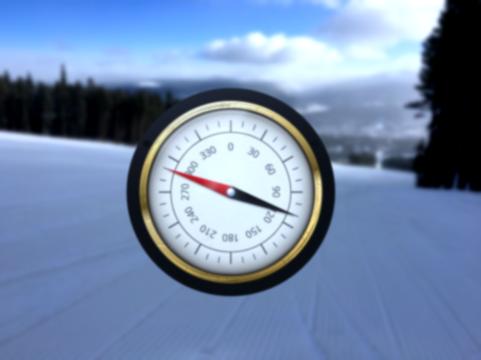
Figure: 290°
